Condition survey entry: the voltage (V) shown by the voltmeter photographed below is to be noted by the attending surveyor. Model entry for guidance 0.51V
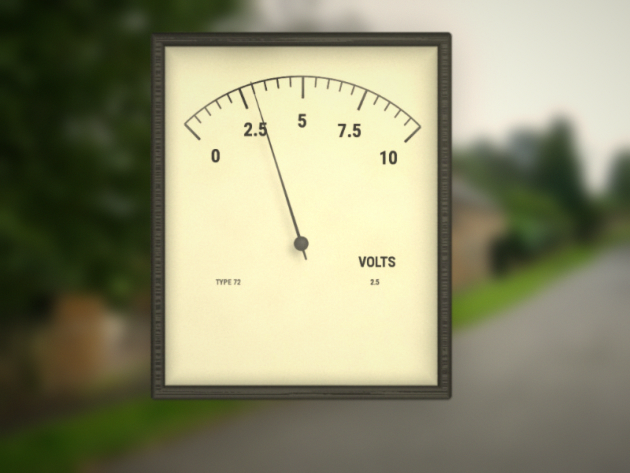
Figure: 3V
